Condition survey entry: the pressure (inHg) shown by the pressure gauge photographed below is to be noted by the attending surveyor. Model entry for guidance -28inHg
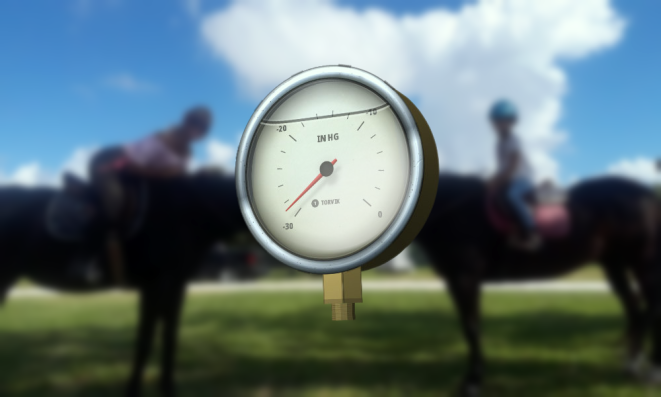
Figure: -29inHg
